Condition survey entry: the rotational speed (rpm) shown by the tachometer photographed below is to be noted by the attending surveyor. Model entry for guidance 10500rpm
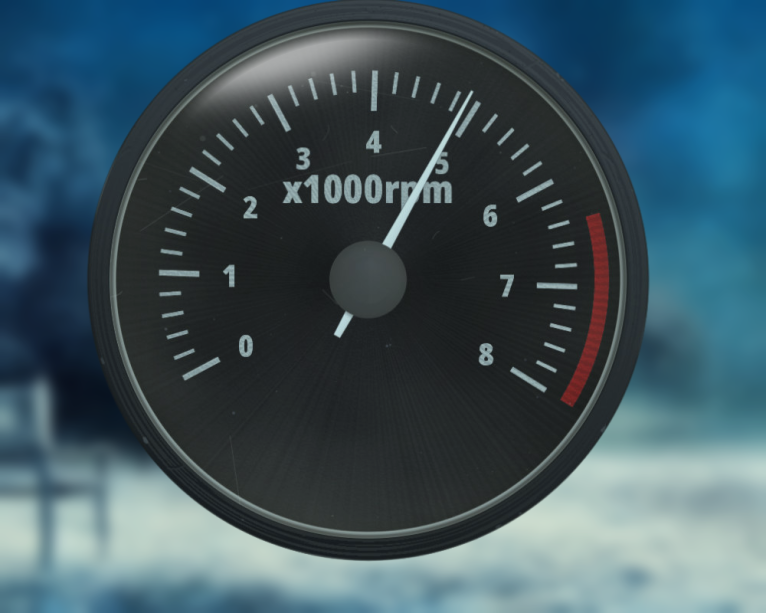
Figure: 4900rpm
